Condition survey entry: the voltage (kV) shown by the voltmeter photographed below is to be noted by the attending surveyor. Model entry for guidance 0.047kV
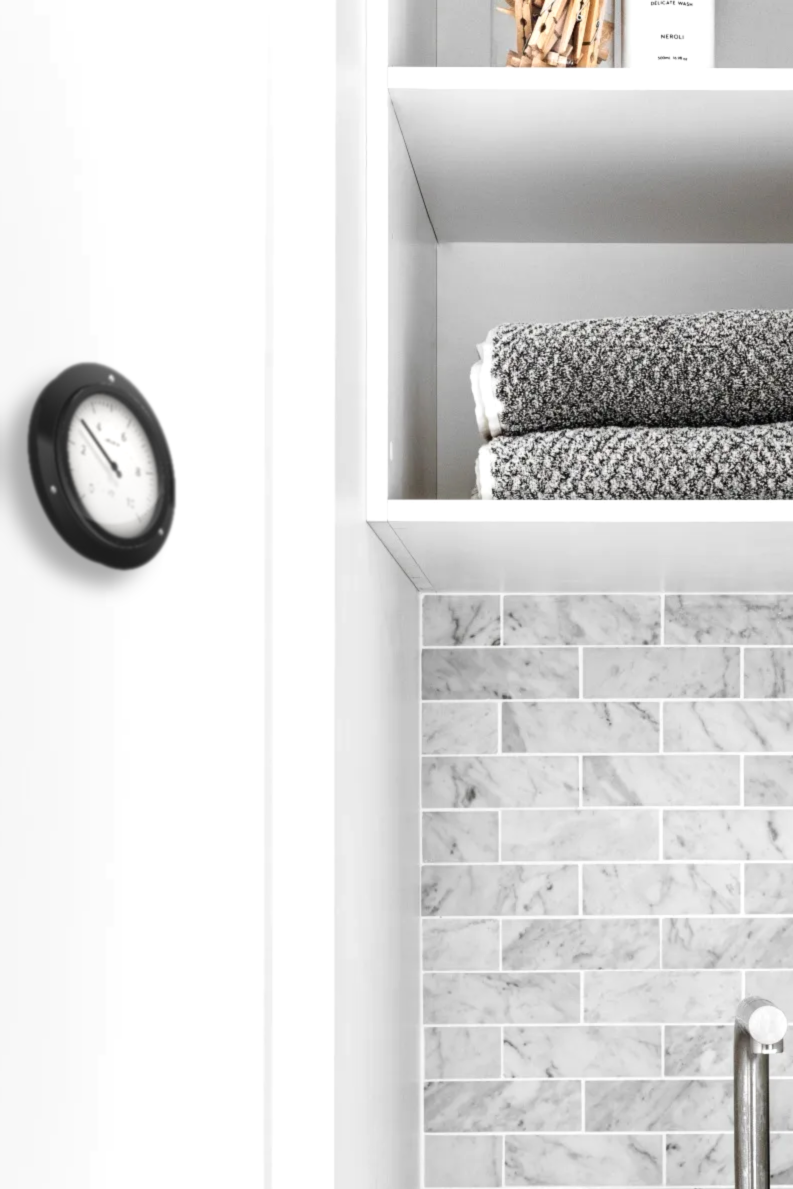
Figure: 3kV
